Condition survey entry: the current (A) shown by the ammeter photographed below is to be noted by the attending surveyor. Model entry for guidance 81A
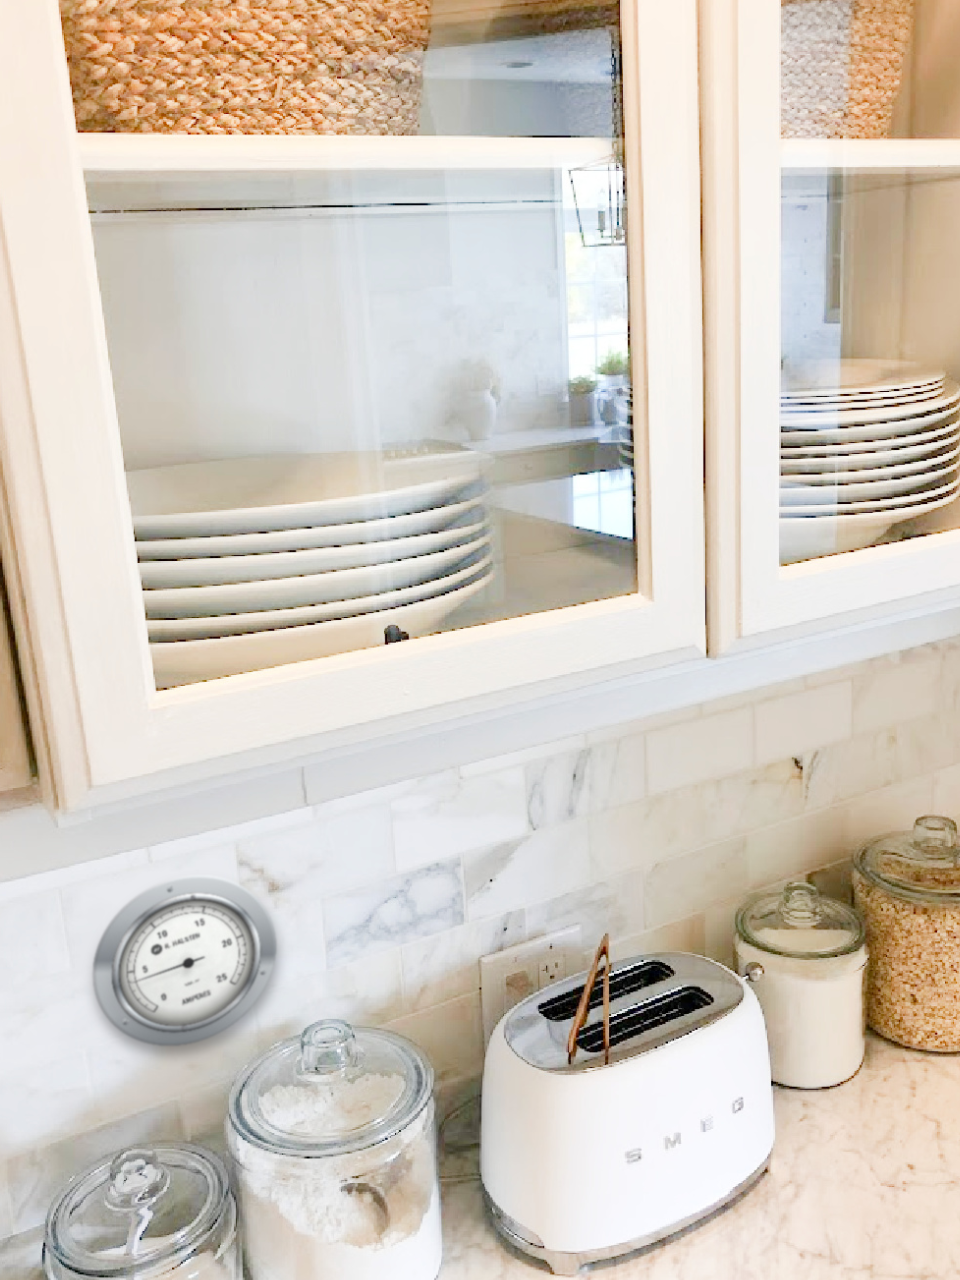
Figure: 4A
